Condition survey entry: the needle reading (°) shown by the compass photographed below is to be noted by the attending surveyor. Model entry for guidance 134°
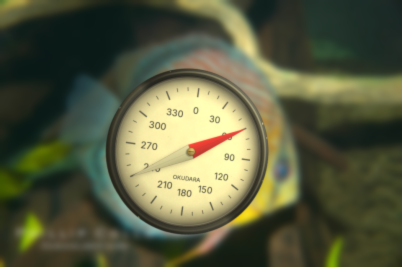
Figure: 60°
